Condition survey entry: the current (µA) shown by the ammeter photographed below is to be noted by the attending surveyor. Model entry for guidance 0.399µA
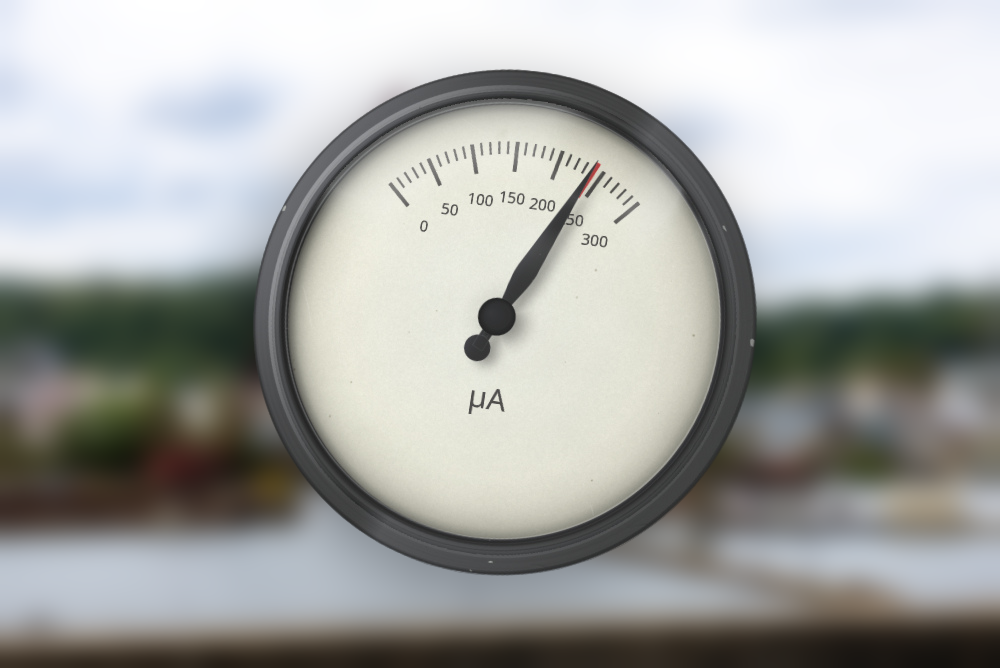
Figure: 240µA
